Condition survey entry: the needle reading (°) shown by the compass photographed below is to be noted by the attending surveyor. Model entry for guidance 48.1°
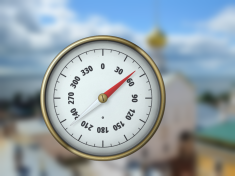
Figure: 50°
